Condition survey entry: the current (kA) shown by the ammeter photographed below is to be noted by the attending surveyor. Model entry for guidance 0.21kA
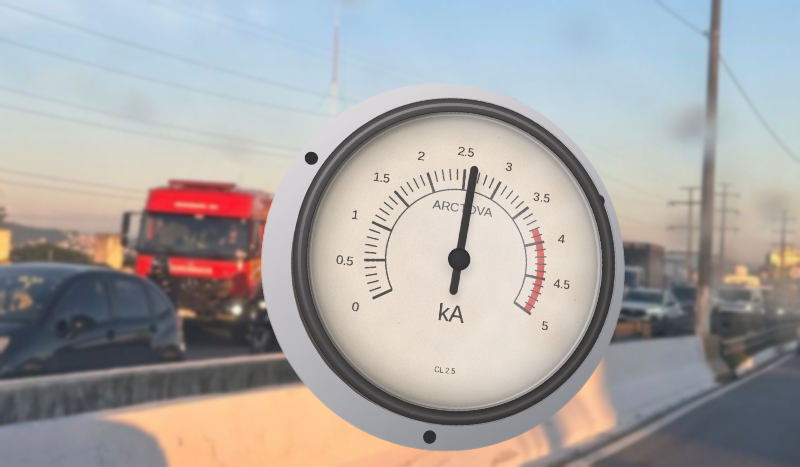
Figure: 2.6kA
